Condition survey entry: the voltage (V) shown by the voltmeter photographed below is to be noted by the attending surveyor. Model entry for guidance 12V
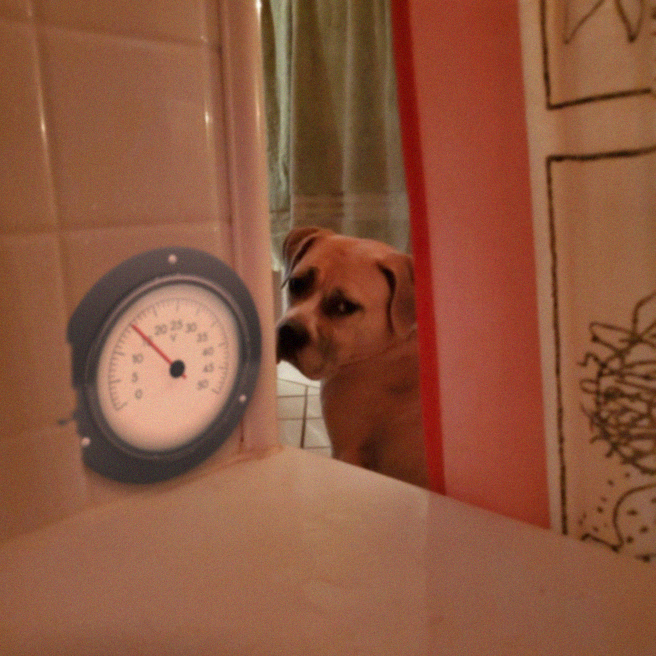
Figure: 15V
